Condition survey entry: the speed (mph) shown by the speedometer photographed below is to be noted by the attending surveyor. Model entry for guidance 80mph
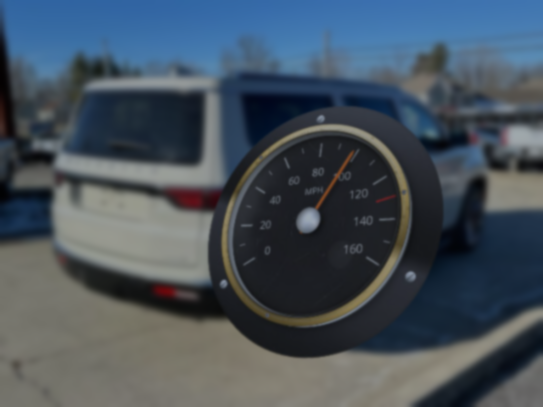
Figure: 100mph
